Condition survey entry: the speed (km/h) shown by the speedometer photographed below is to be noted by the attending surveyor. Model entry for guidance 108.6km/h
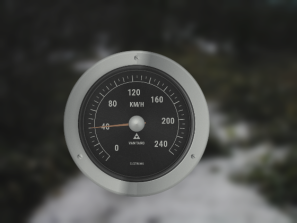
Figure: 40km/h
